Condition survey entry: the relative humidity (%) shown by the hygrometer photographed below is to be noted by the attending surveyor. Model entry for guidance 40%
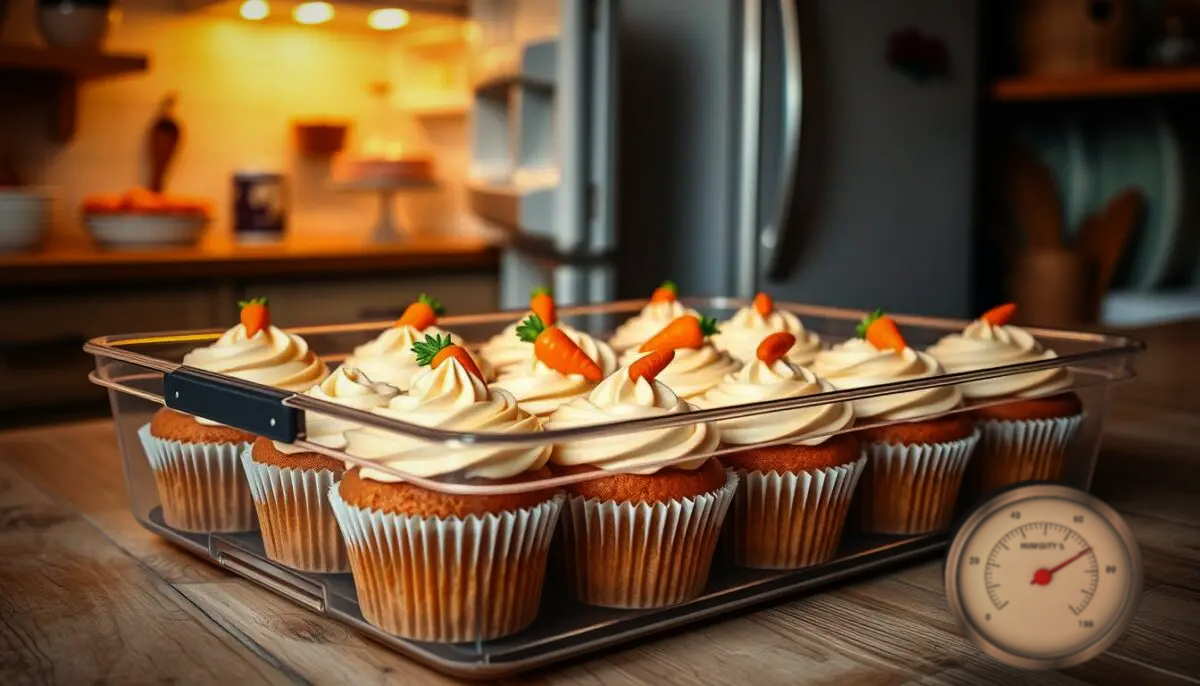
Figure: 70%
